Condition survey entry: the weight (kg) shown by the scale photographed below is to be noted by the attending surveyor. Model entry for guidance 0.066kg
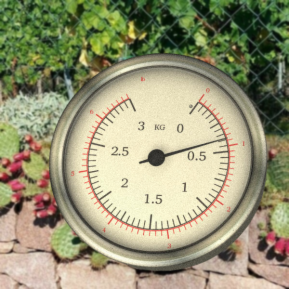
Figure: 0.4kg
